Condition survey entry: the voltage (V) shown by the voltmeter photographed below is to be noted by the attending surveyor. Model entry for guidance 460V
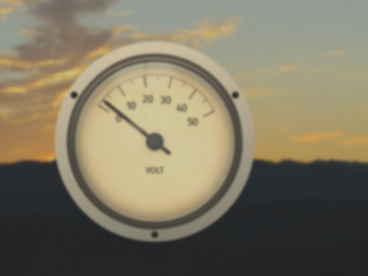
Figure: 2.5V
